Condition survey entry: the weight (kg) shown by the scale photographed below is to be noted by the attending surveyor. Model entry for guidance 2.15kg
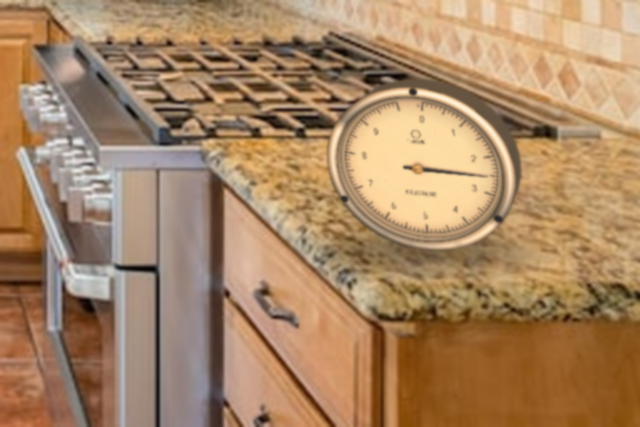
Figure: 2.5kg
